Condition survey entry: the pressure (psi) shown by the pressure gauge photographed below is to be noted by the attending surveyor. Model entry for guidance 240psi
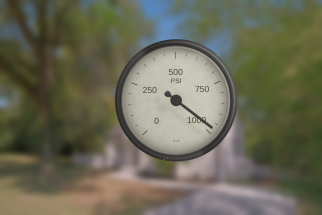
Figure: 975psi
